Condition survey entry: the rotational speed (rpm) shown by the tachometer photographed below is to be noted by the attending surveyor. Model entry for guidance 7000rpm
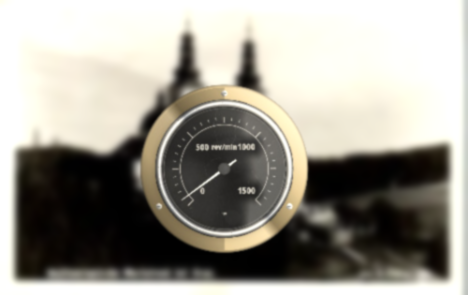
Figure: 50rpm
